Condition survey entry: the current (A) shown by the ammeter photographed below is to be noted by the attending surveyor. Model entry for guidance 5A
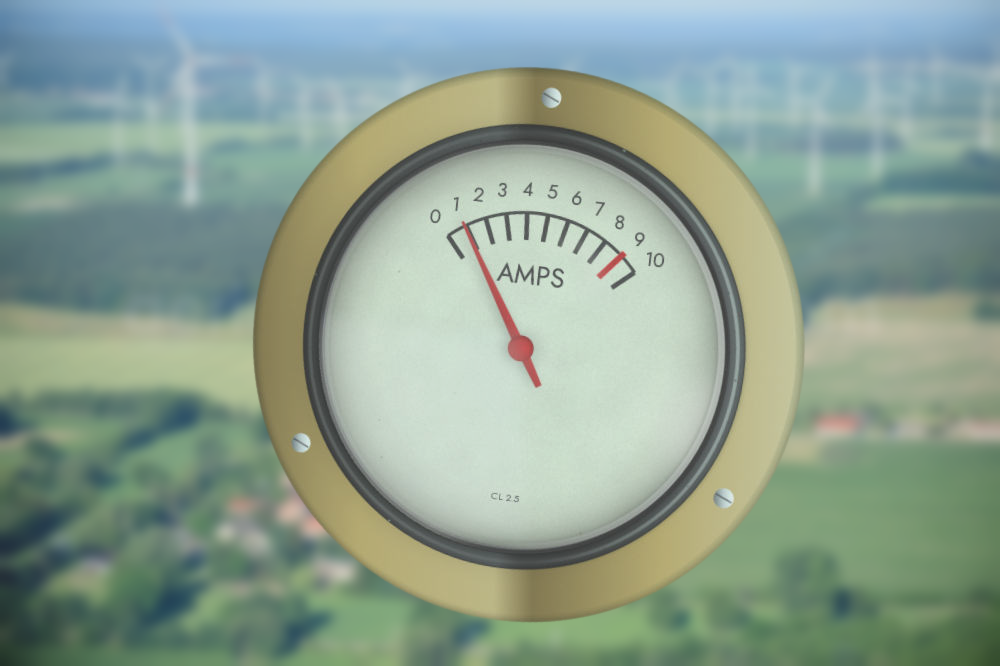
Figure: 1A
